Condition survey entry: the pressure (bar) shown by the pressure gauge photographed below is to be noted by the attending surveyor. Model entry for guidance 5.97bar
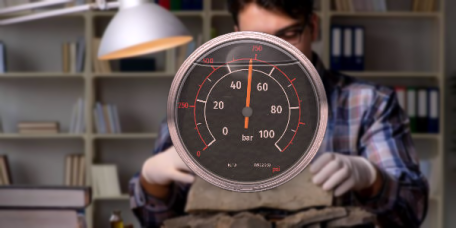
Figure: 50bar
